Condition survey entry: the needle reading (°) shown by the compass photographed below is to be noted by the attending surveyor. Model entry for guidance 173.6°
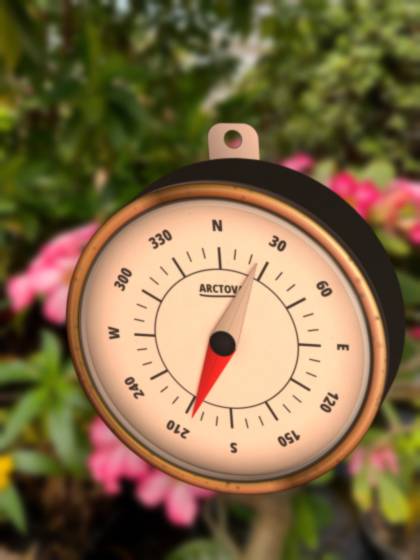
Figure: 205°
